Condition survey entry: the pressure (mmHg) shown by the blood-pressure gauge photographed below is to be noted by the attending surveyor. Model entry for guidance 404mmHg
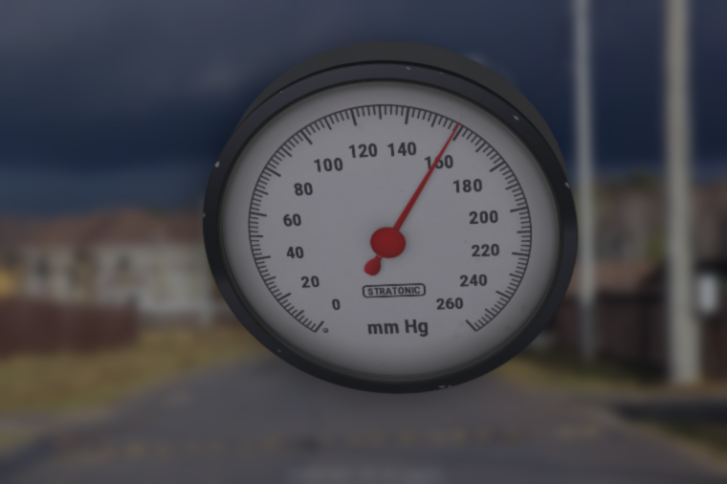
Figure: 158mmHg
